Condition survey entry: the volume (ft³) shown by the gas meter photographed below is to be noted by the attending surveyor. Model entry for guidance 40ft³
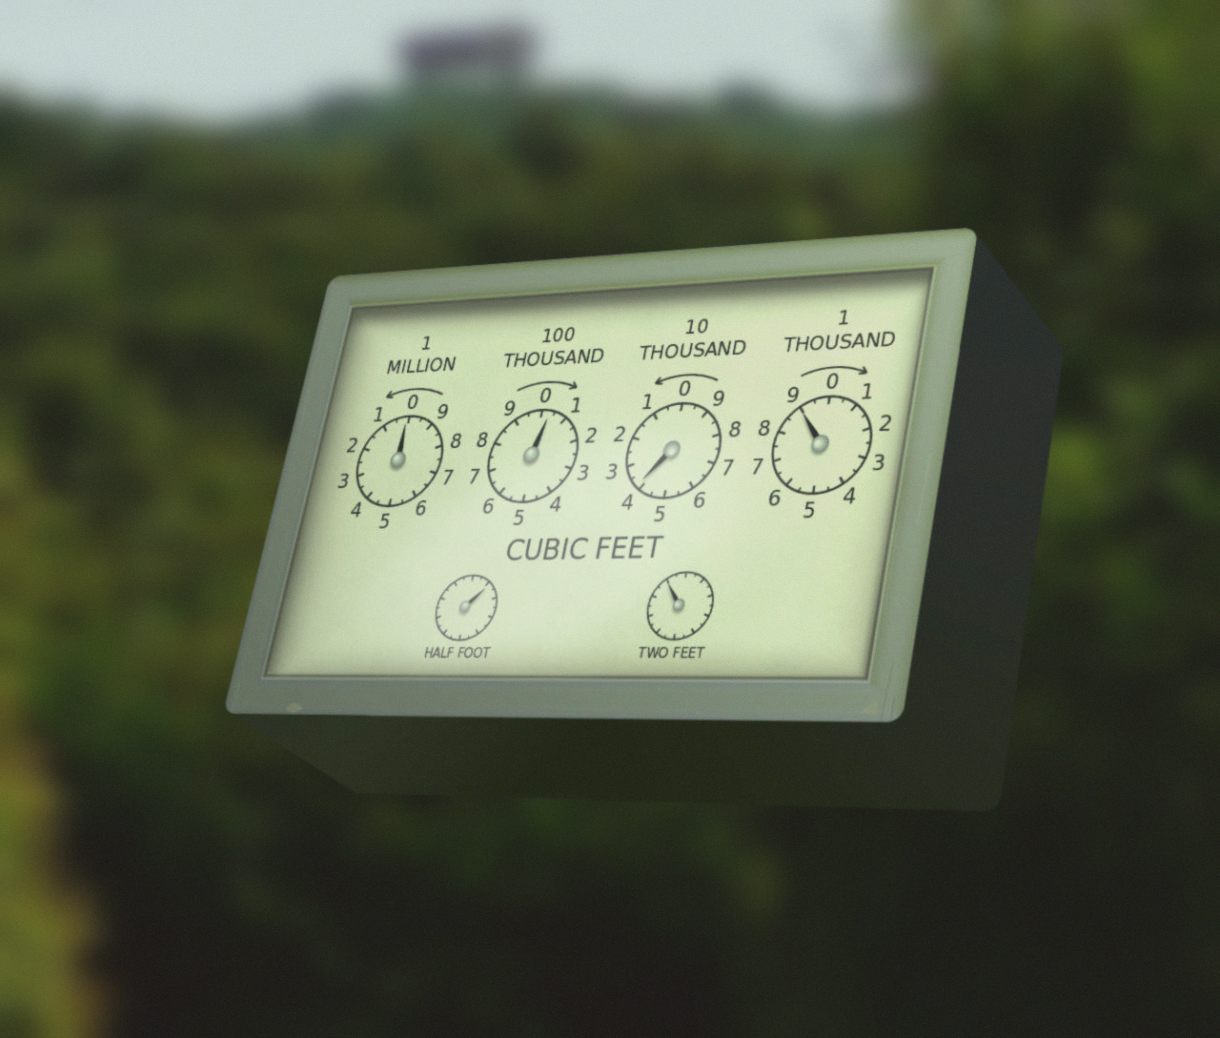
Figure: 3900ft³
